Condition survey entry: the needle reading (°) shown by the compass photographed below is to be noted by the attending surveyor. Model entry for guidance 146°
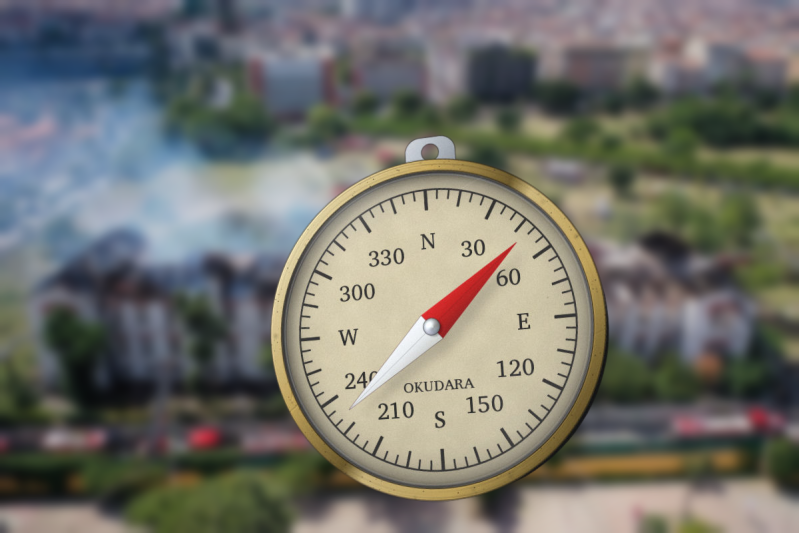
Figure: 50°
